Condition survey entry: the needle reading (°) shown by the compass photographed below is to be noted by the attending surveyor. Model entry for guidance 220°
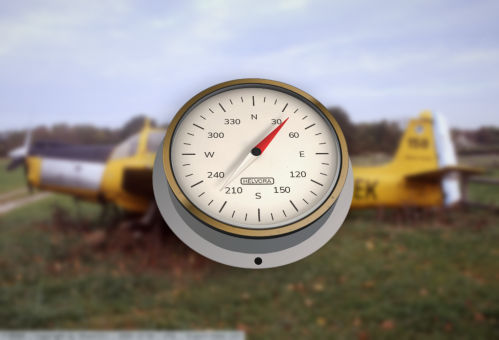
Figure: 40°
